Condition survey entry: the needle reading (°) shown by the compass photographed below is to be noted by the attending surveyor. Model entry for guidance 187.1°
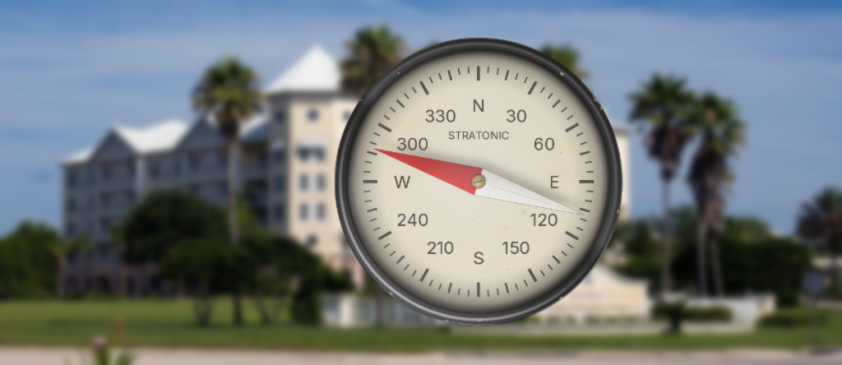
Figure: 287.5°
